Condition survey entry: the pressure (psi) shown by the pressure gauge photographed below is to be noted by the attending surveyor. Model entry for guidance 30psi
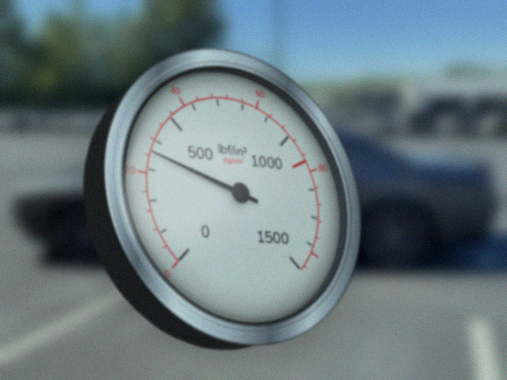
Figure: 350psi
